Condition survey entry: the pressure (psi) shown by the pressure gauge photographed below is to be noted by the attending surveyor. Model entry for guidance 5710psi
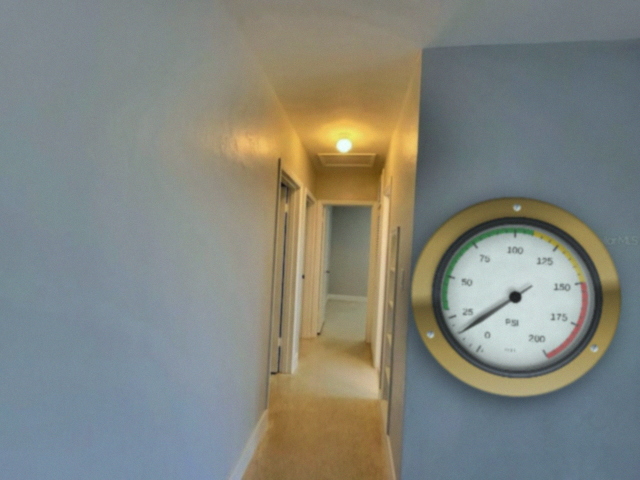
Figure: 15psi
